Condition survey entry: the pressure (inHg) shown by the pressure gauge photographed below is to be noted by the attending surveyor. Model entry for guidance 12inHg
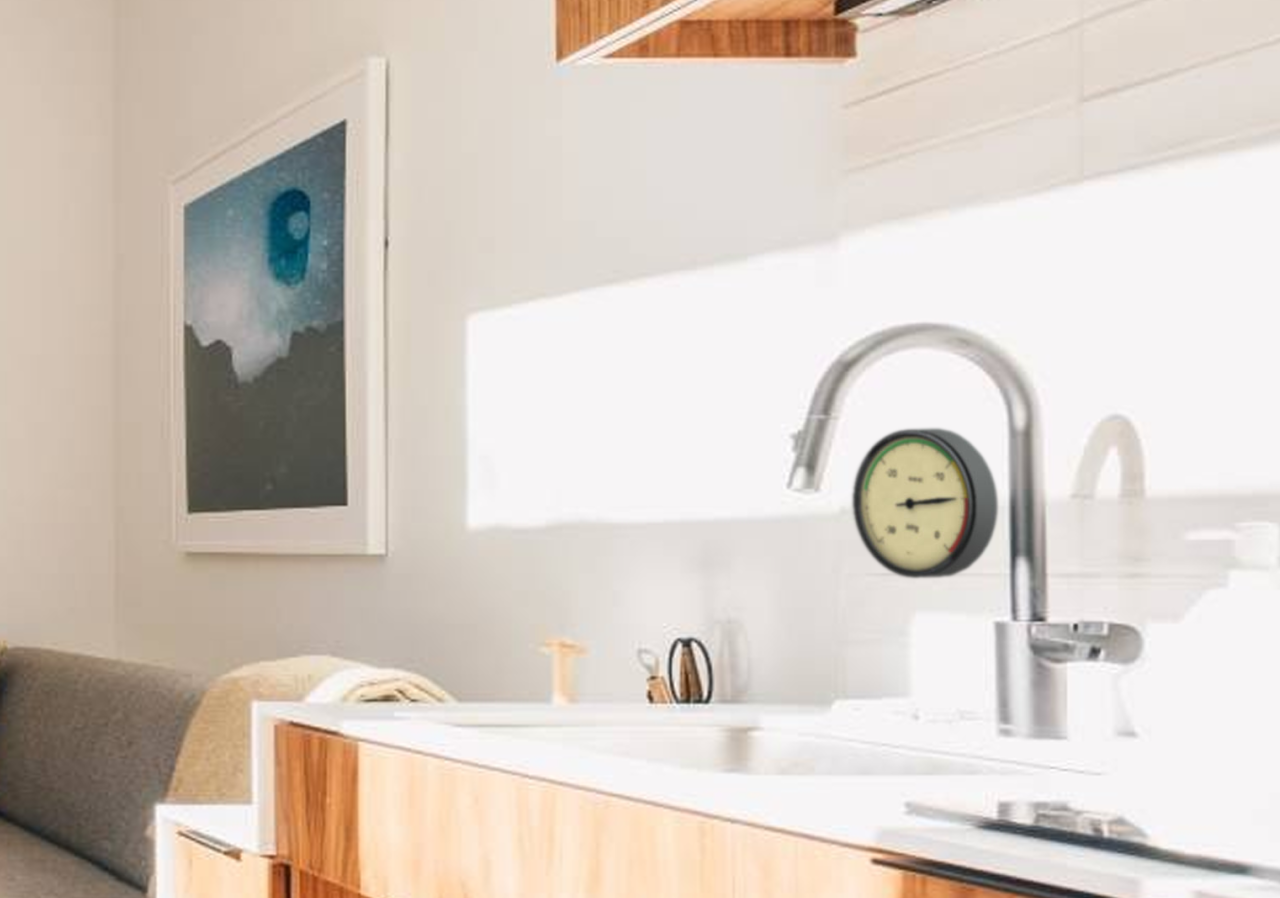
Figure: -6inHg
